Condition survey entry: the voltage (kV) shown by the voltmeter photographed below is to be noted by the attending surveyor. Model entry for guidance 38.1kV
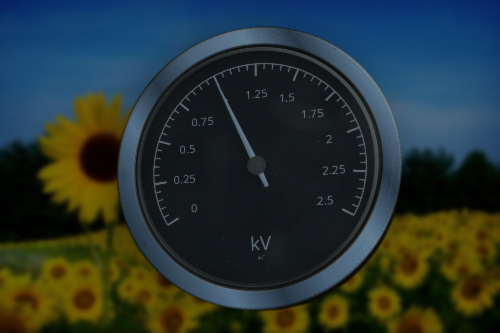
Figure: 1kV
